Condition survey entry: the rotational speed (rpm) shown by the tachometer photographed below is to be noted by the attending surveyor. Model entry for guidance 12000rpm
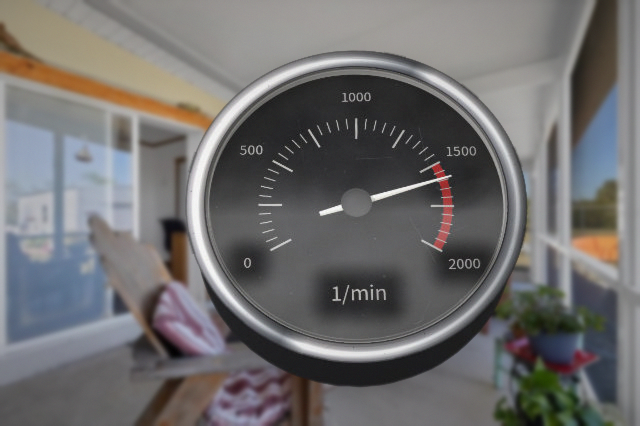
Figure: 1600rpm
